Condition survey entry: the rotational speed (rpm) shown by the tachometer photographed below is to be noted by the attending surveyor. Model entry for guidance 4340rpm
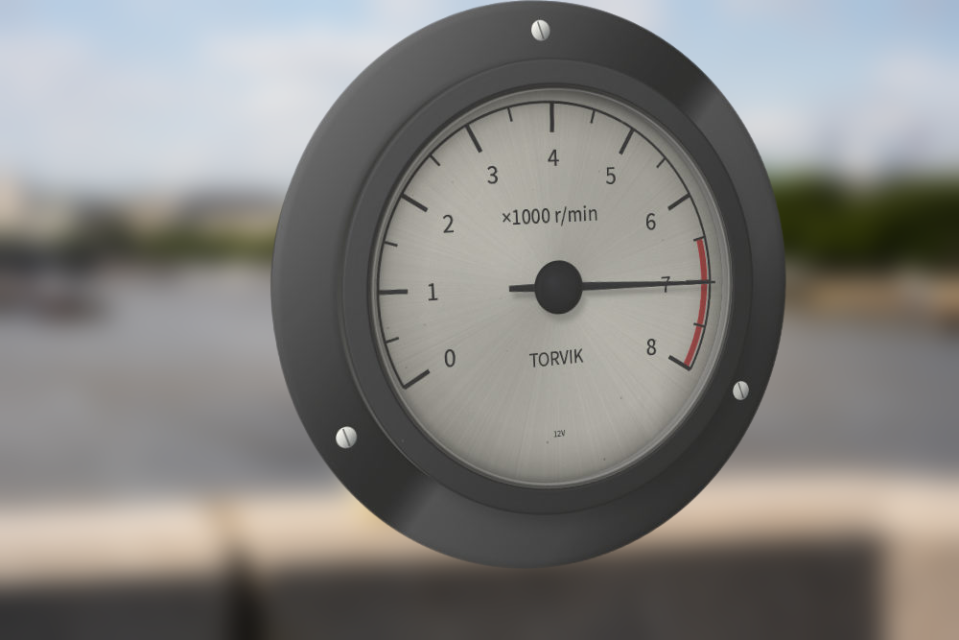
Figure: 7000rpm
